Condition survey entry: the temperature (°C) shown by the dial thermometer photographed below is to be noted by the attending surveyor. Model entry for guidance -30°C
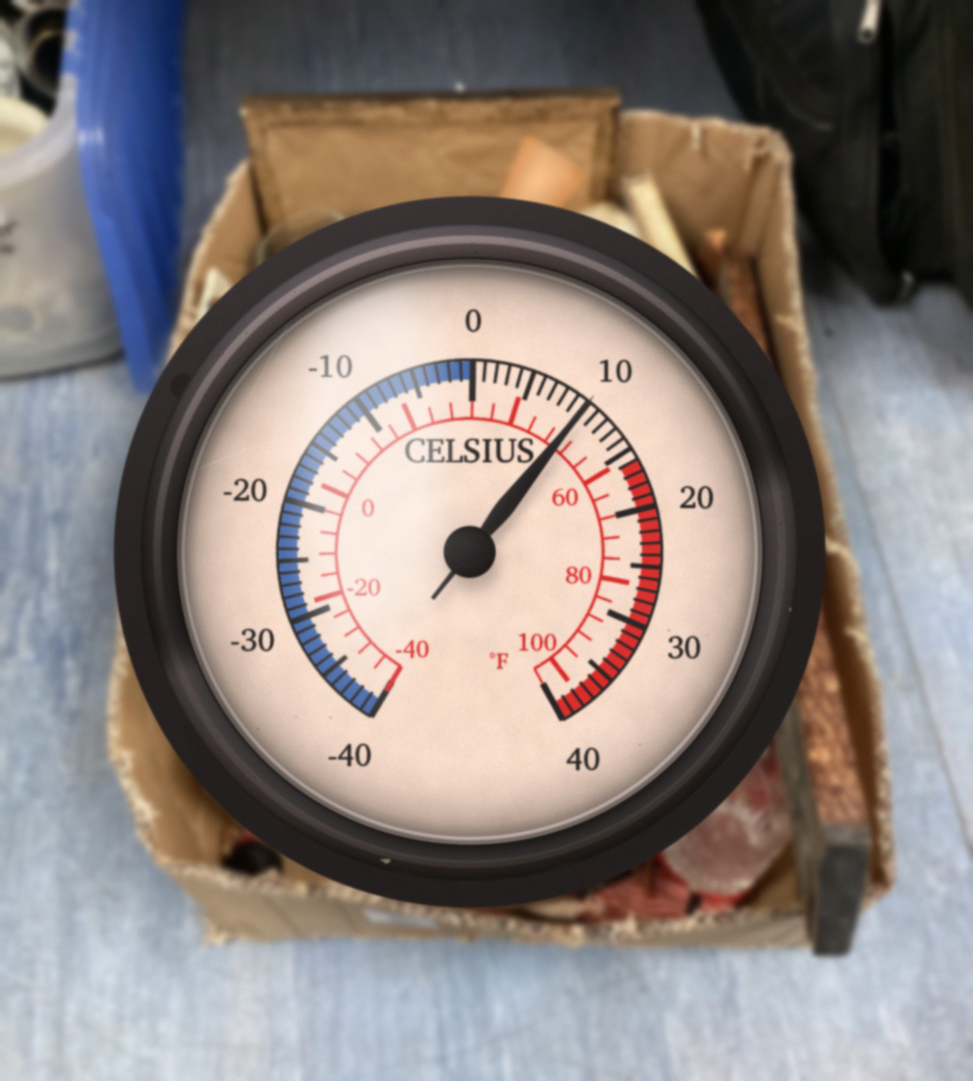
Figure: 10°C
